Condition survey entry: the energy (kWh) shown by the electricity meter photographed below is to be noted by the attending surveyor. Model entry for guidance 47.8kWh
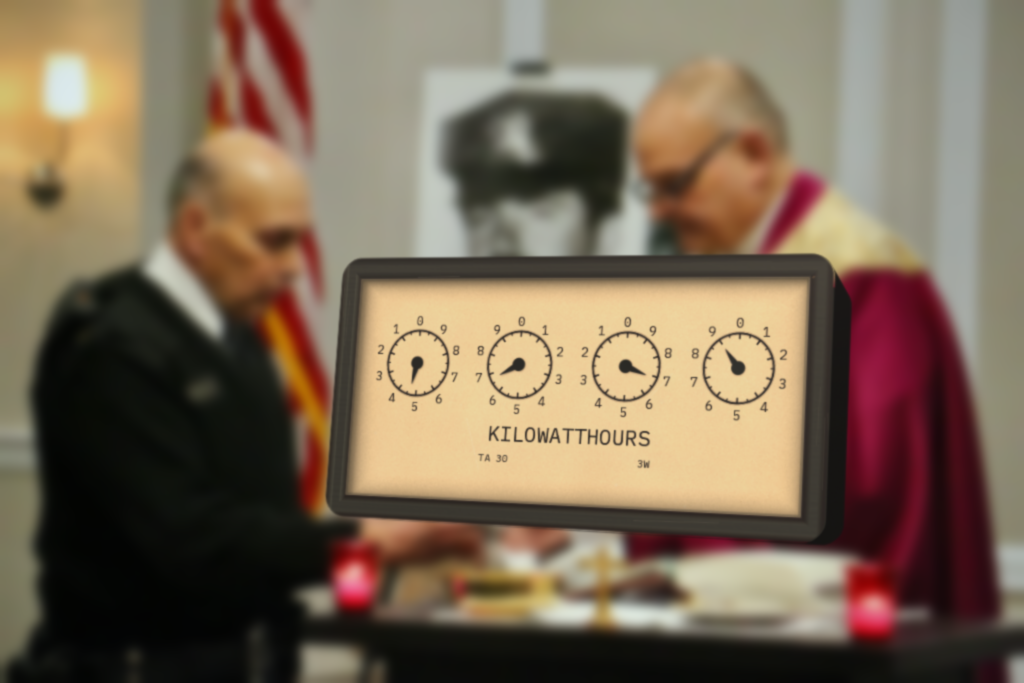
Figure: 4669kWh
